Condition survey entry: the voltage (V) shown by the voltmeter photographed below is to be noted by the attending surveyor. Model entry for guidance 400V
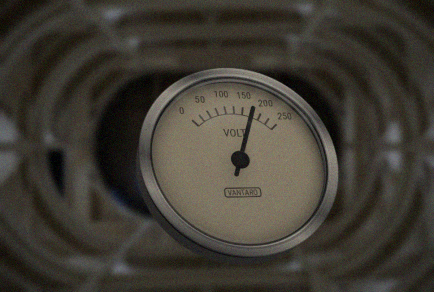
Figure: 175V
